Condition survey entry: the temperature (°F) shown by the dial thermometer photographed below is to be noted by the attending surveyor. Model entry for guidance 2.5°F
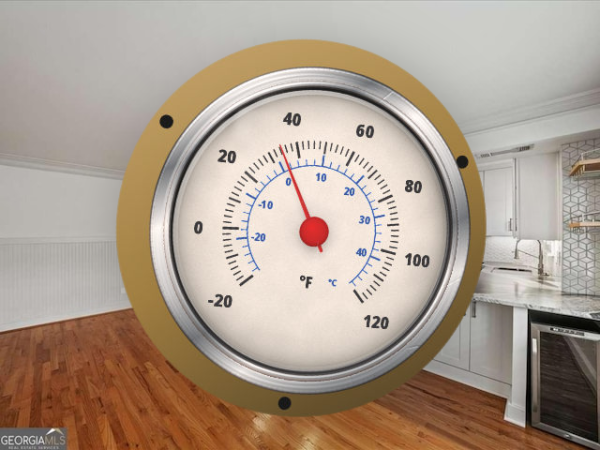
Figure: 34°F
